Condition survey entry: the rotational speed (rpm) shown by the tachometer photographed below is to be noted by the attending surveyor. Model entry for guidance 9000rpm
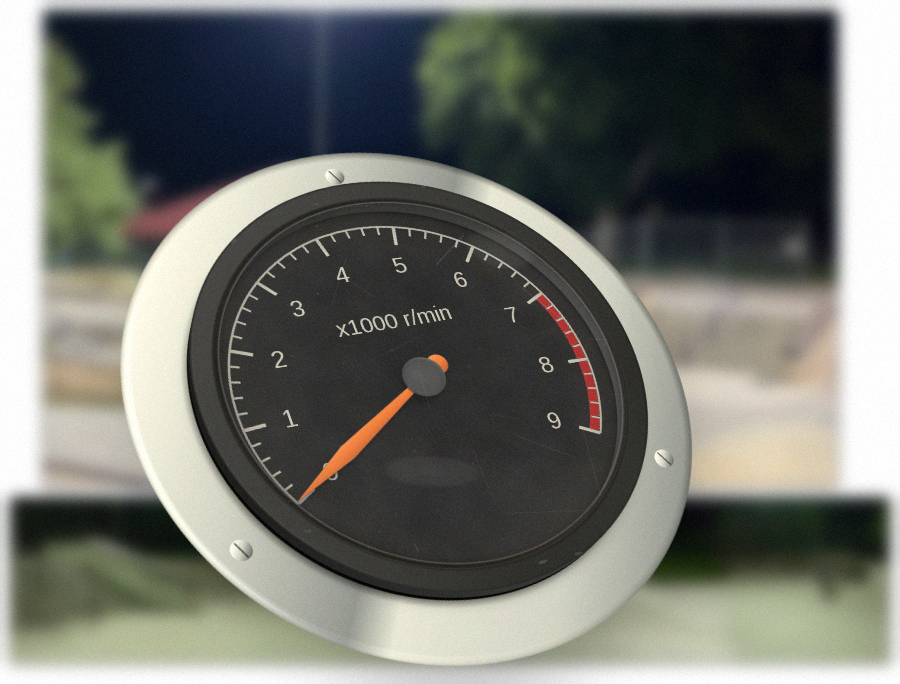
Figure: 0rpm
